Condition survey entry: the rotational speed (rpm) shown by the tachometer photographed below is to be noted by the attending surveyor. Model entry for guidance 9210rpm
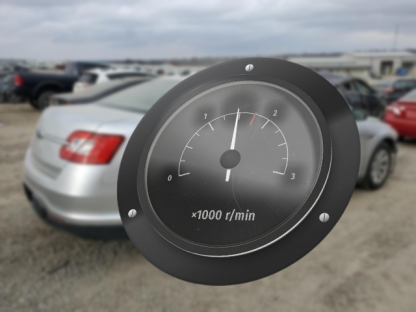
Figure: 1500rpm
